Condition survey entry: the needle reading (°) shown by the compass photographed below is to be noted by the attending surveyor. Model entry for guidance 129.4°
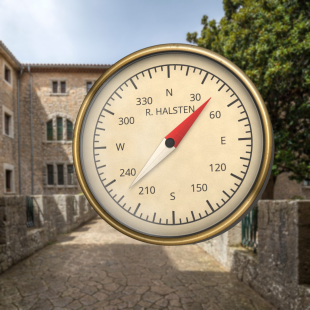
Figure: 45°
